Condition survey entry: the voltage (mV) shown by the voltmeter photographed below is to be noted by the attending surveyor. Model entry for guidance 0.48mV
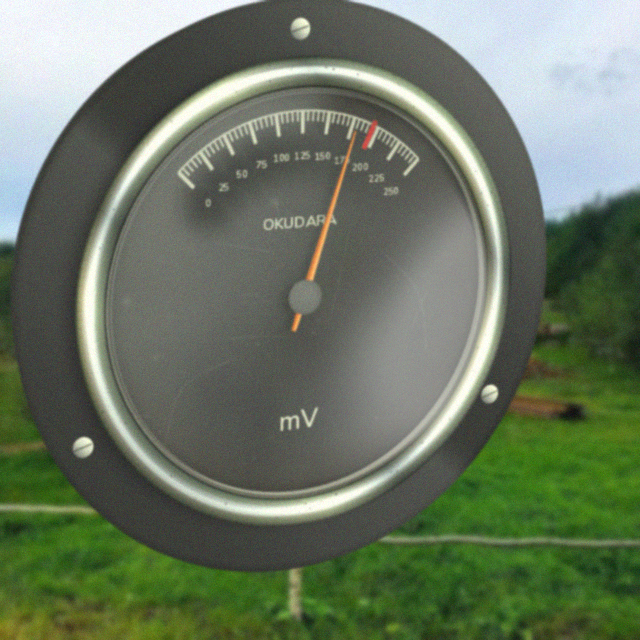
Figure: 175mV
